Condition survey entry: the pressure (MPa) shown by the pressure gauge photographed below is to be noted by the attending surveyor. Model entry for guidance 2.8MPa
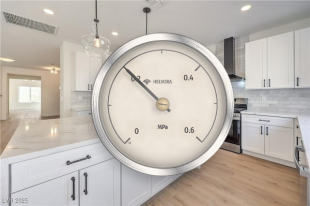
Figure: 0.2MPa
